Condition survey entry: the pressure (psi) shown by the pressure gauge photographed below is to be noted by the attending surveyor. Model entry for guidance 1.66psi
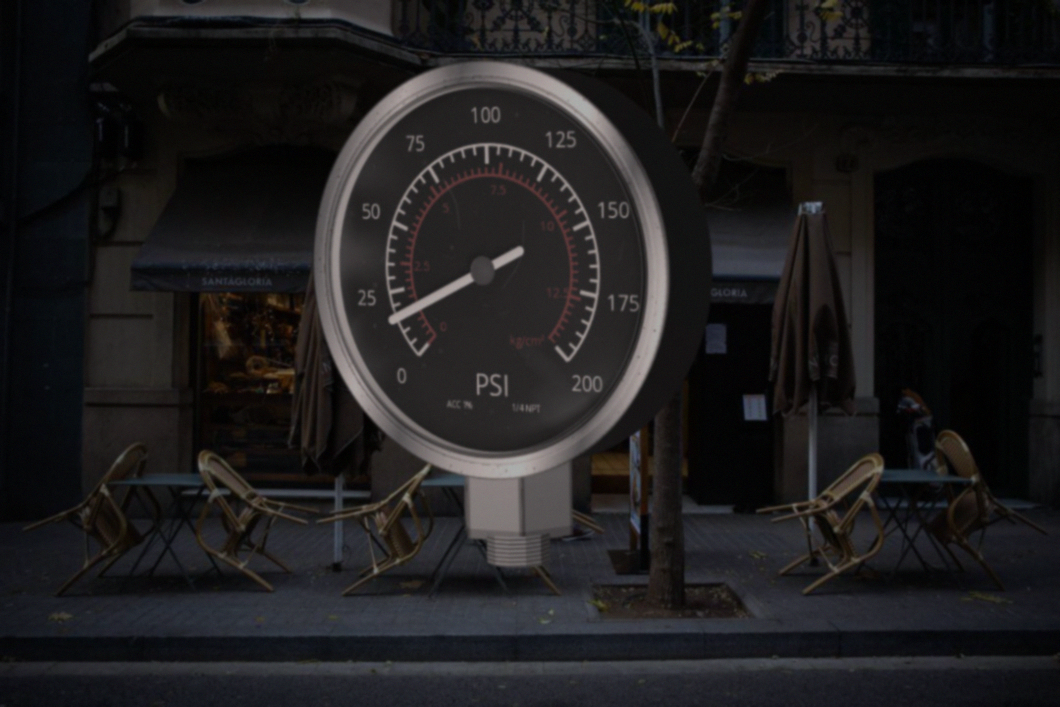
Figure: 15psi
